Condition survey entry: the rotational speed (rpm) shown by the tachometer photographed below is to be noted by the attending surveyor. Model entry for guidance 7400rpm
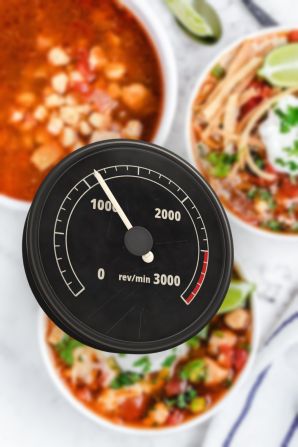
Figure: 1100rpm
